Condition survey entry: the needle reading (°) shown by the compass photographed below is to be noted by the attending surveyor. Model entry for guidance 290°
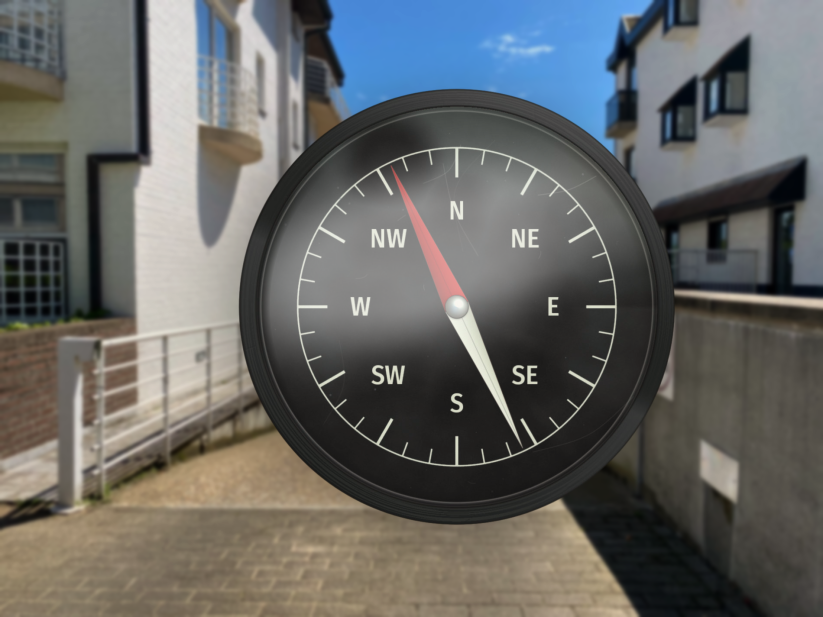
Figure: 335°
